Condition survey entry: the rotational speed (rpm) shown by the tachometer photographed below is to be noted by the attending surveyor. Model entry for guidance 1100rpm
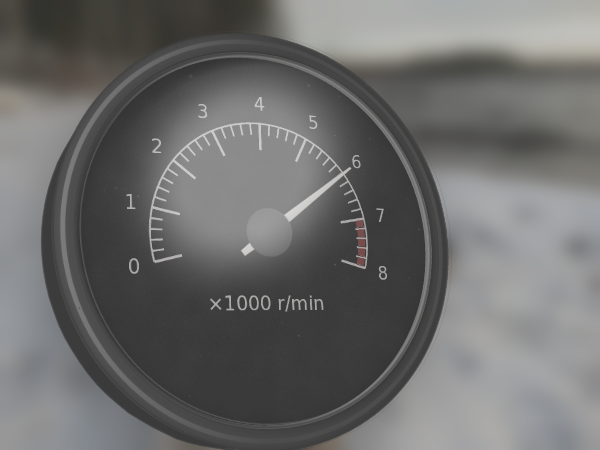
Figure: 6000rpm
